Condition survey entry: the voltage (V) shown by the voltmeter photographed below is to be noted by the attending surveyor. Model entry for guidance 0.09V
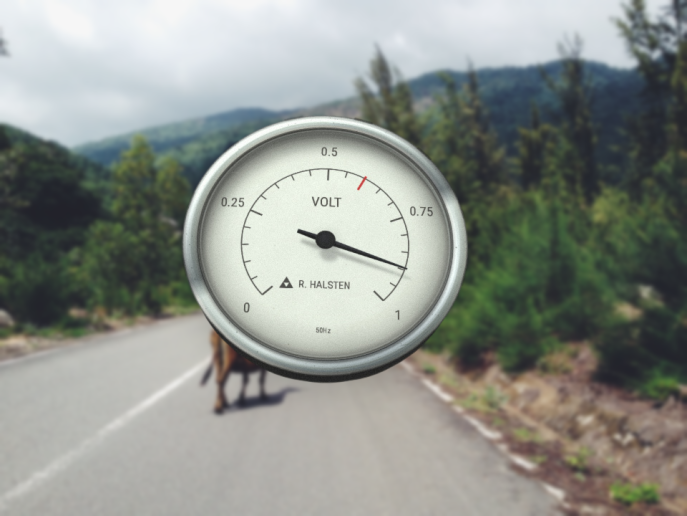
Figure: 0.9V
